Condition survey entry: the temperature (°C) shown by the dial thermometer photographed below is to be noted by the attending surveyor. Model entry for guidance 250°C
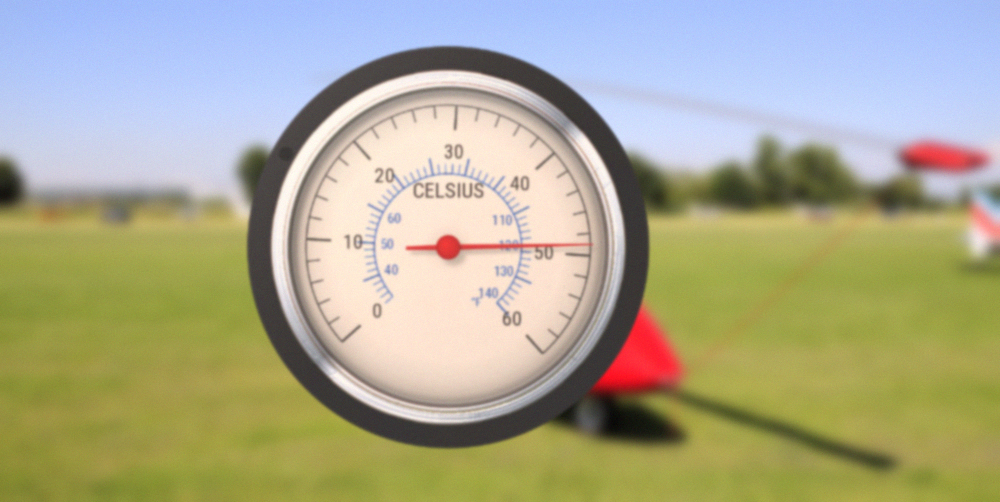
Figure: 49°C
